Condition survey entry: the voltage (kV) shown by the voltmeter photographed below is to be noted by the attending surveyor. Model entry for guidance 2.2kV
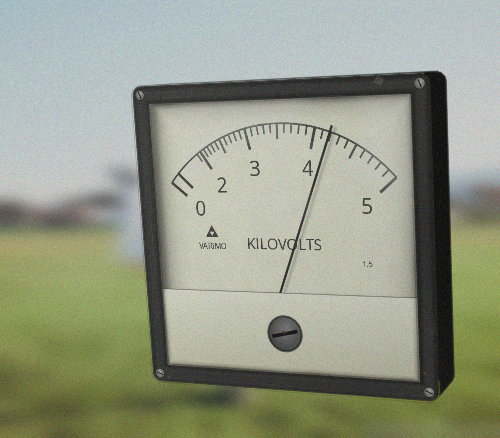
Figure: 4.2kV
